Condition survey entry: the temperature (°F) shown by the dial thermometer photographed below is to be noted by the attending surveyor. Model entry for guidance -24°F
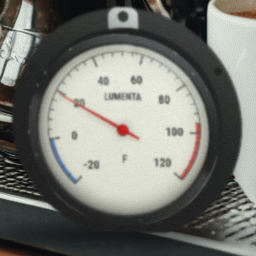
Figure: 20°F
